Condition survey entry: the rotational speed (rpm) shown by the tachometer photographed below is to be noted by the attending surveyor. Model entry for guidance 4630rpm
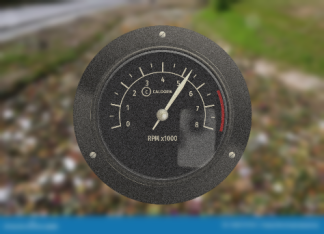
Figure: 5250rpm
